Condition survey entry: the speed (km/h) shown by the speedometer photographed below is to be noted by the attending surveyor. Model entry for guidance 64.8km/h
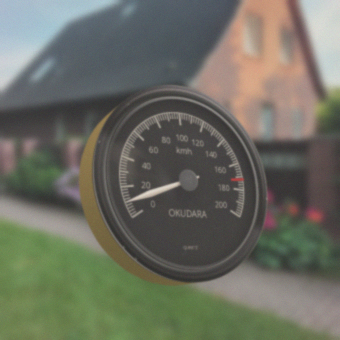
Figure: 10km/h
